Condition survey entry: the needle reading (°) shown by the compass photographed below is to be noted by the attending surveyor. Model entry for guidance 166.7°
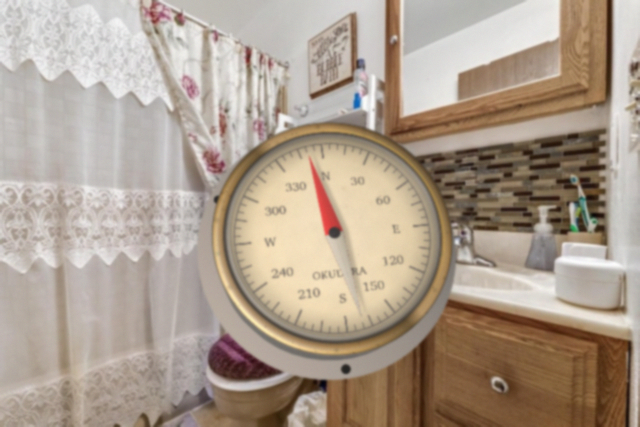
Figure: 350°
